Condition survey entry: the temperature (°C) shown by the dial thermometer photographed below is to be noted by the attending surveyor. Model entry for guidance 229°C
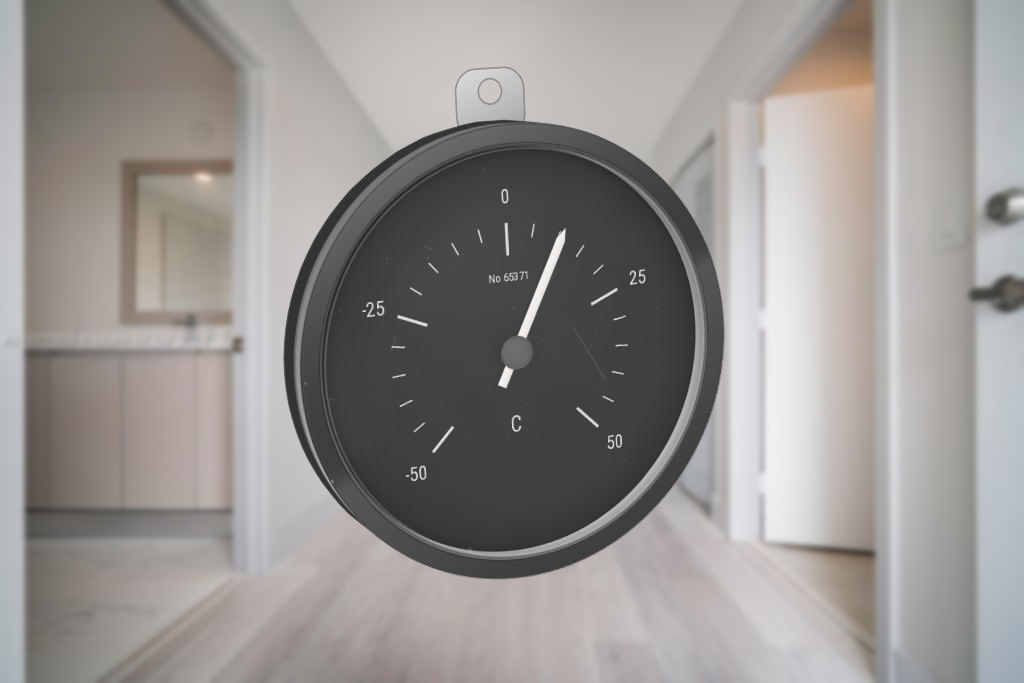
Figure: 10°C
